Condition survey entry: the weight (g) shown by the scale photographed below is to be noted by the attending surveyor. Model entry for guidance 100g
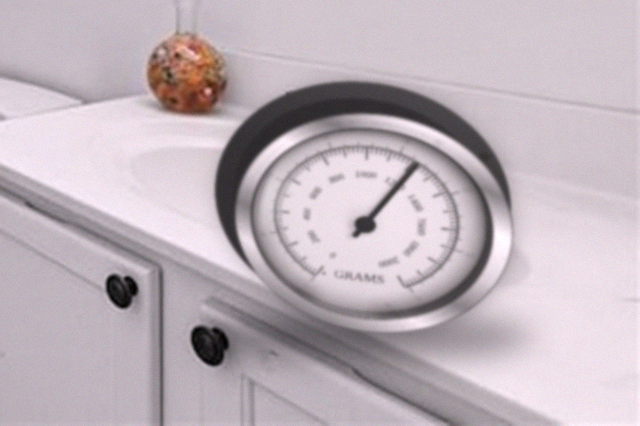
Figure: 1200g
